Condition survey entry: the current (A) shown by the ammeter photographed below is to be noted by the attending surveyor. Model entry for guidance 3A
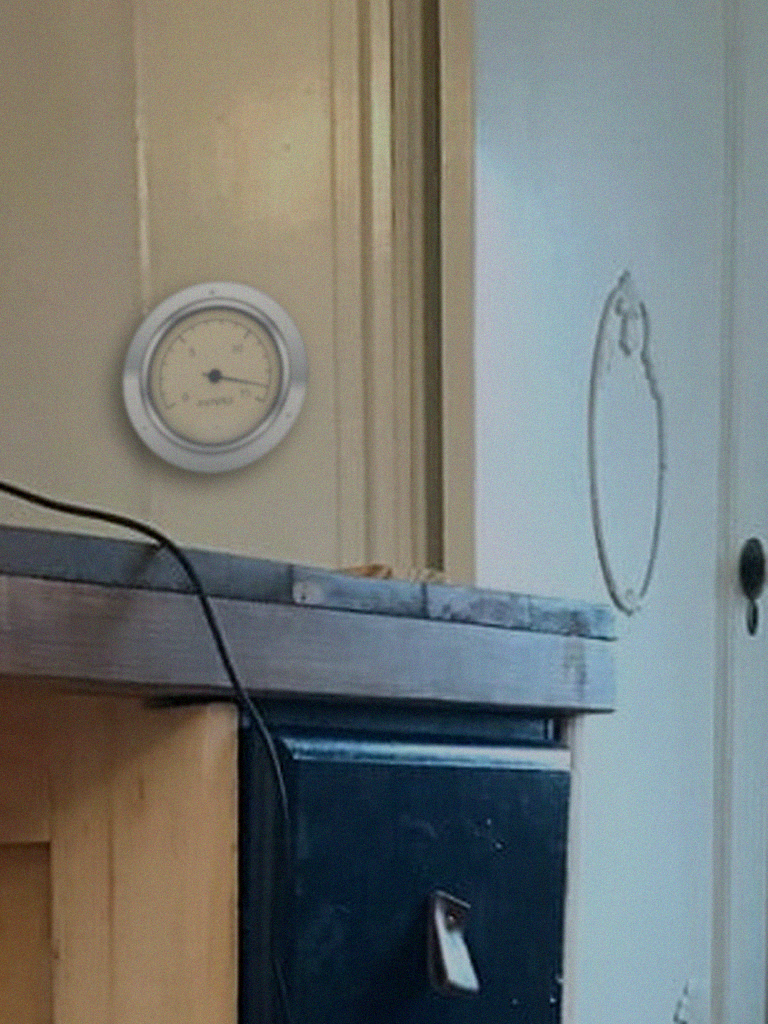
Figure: 14A
